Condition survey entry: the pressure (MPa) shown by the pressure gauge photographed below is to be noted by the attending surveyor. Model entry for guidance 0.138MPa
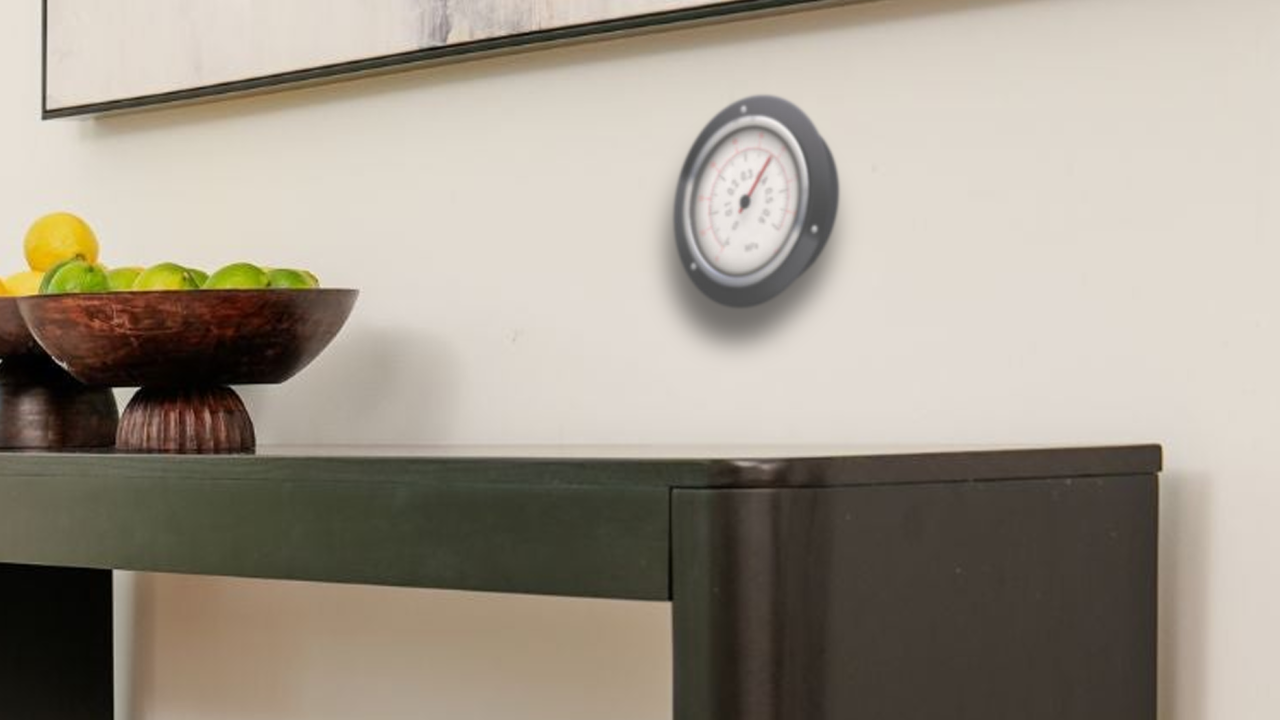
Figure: 0.4MPa
